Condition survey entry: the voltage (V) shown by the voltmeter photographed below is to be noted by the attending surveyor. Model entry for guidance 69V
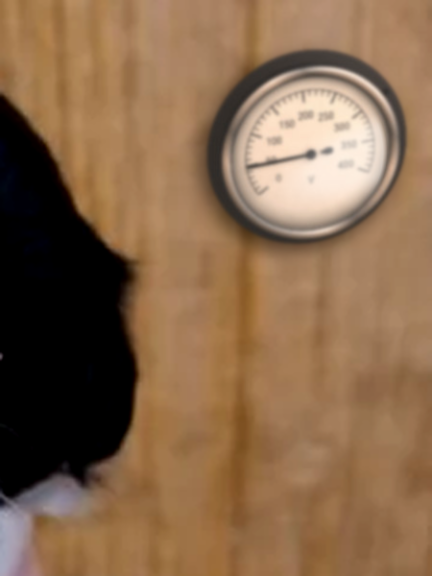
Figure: 50V
